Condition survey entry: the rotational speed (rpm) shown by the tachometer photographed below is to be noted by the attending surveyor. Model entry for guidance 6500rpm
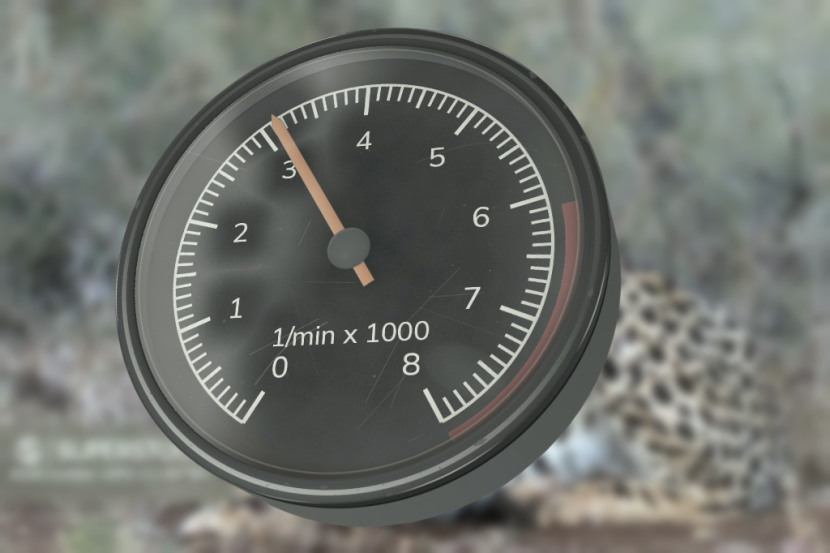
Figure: 3150rpm
